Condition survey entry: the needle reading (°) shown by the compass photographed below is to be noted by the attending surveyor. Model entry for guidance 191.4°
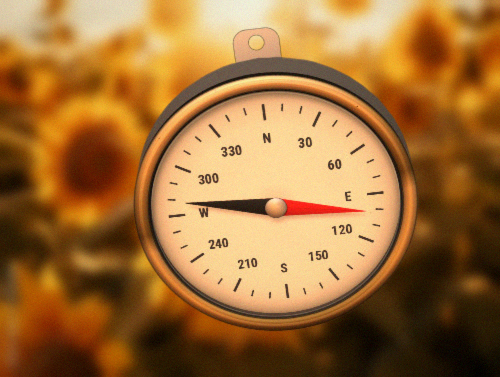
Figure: 100°
